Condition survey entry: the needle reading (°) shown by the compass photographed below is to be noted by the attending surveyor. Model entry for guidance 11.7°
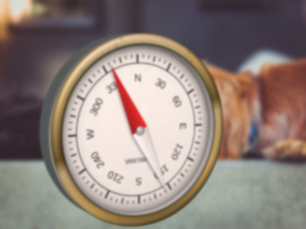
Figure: 335°
